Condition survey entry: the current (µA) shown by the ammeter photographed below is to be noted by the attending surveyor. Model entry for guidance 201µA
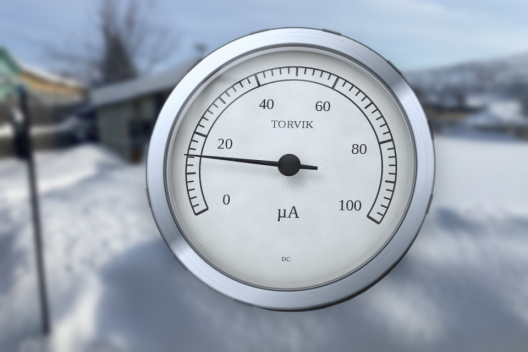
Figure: 14µA
